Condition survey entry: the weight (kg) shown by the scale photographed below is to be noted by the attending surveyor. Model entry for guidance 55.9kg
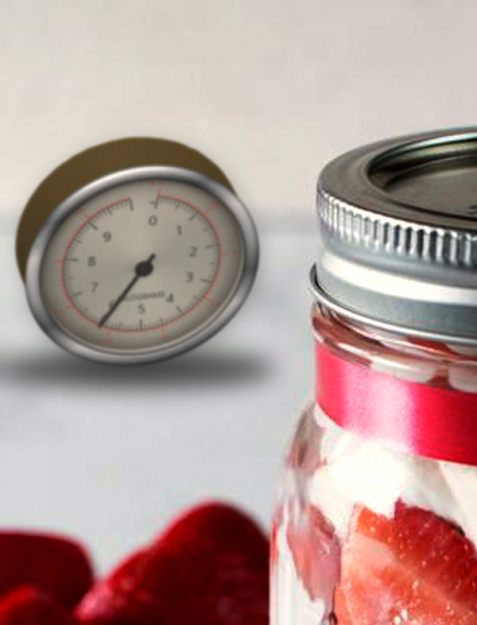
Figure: 6kg
